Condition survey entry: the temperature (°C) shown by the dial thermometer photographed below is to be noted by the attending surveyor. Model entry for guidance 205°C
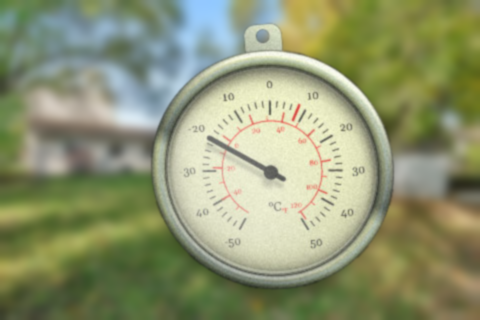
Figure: -20°C
